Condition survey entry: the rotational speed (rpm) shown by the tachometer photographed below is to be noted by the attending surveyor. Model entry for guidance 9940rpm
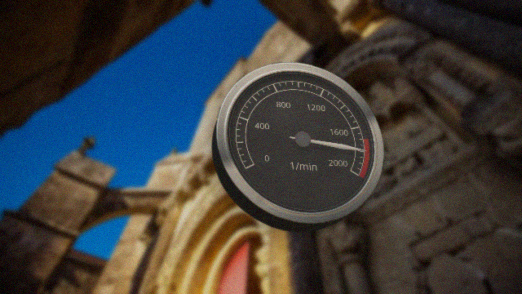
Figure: 1800rpm
